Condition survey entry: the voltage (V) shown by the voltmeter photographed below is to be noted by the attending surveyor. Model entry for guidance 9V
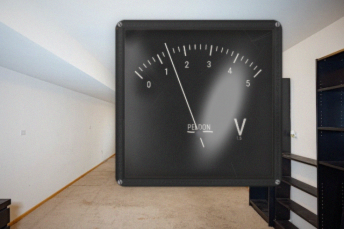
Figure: 1.4V
